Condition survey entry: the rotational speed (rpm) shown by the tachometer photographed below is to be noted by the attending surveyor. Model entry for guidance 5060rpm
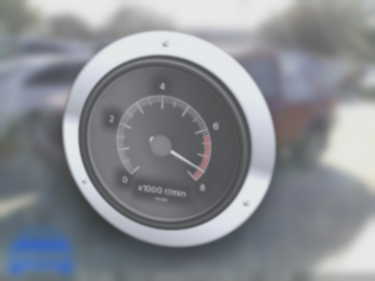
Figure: 7500rpm
